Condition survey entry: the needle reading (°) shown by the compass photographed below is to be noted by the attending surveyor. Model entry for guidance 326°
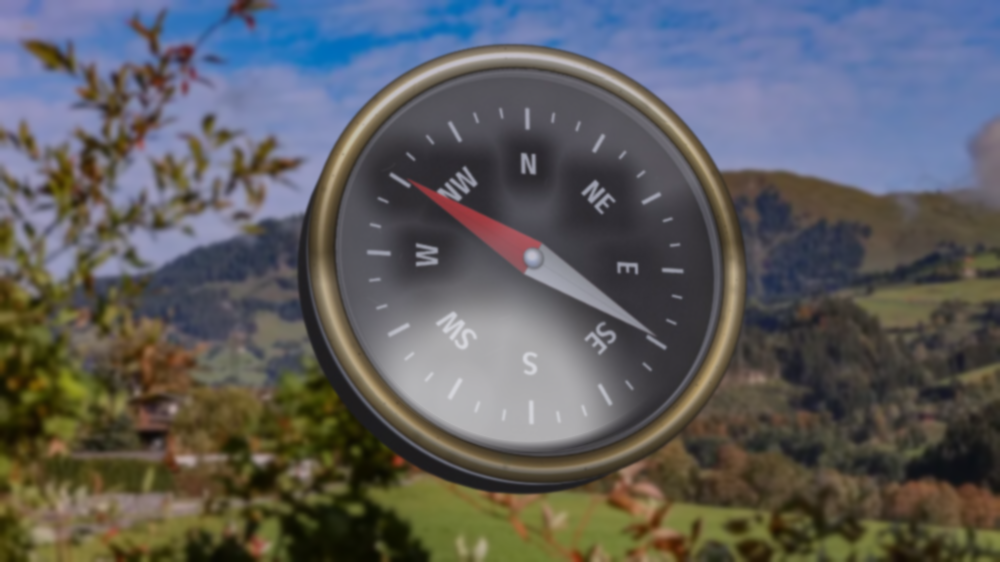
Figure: 300°
